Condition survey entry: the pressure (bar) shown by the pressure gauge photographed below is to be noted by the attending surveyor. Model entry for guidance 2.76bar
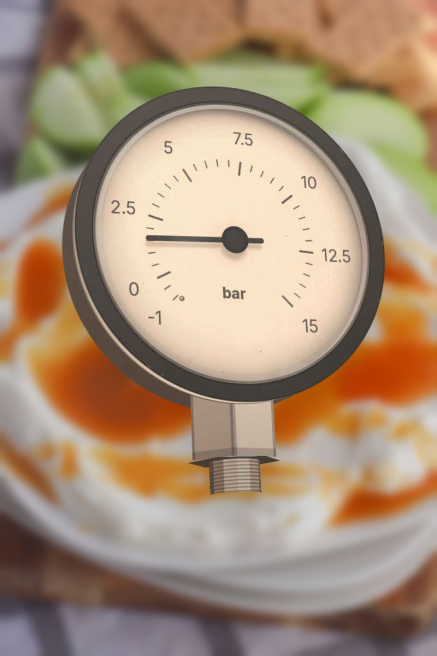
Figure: 1.5bar
